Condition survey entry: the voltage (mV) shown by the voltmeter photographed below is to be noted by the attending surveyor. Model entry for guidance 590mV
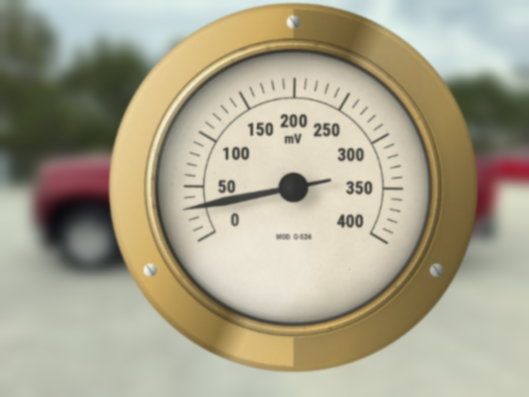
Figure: 30mV
